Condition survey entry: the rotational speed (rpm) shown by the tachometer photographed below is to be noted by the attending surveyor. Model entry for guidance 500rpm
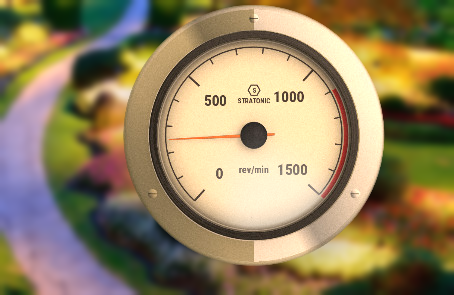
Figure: 250rpm
